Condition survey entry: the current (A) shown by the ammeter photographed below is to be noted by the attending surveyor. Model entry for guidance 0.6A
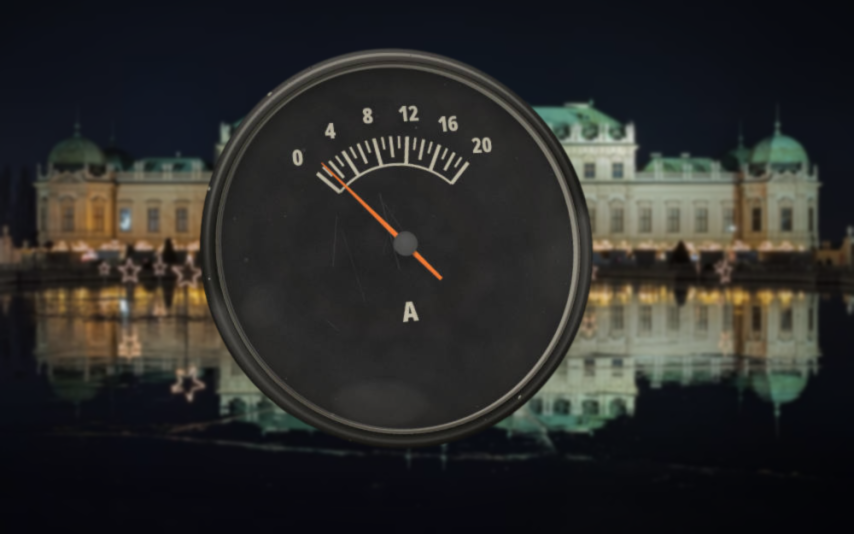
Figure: 1A
